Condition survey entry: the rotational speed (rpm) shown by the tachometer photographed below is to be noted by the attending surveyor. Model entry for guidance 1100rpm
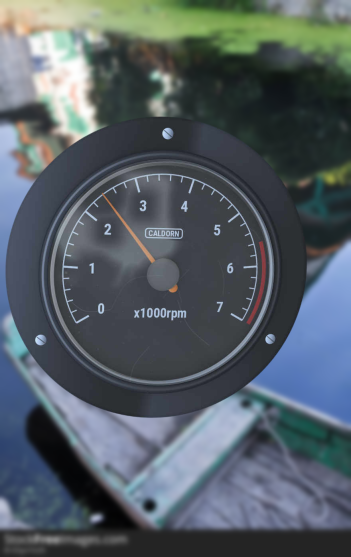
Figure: 2400rpm
